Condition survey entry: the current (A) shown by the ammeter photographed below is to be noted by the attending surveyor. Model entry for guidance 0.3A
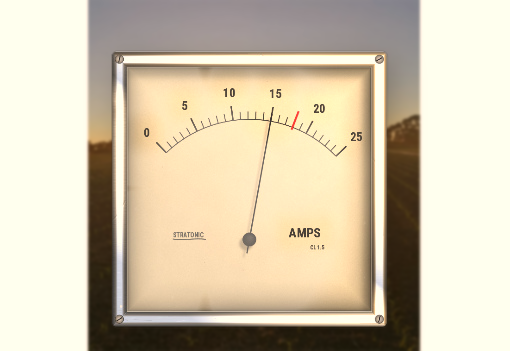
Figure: 15A
